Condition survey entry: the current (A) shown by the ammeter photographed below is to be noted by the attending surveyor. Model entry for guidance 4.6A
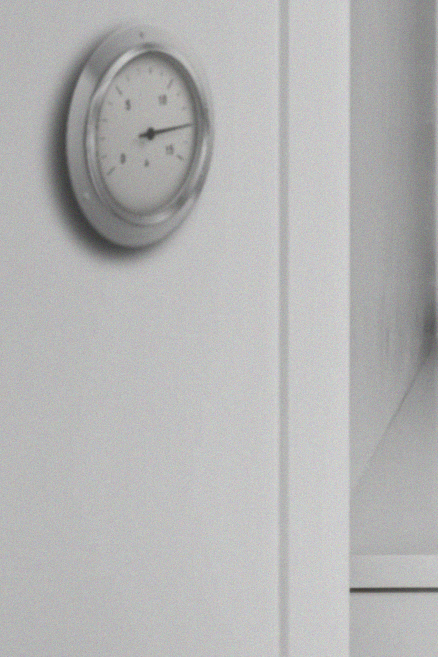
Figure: 13A
